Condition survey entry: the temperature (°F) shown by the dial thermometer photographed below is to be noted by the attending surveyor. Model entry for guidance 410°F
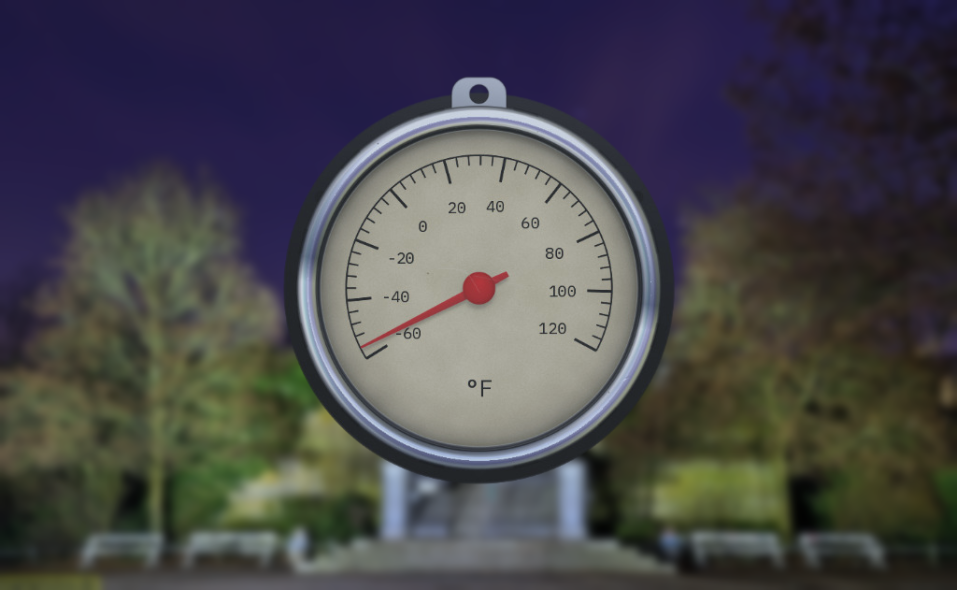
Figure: -56°F
